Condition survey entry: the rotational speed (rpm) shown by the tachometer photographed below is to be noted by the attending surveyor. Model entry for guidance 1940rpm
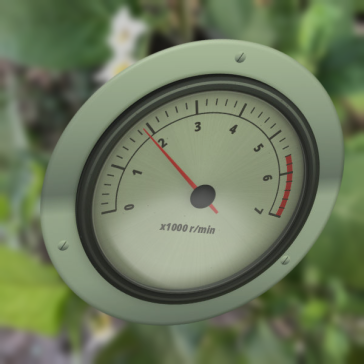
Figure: 1900rpm
